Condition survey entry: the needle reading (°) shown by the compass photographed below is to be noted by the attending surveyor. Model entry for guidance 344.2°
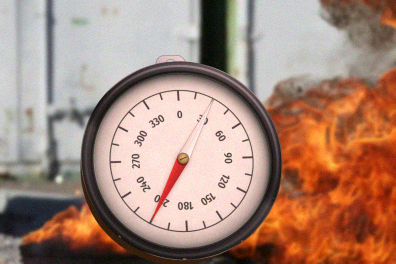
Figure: 210°
